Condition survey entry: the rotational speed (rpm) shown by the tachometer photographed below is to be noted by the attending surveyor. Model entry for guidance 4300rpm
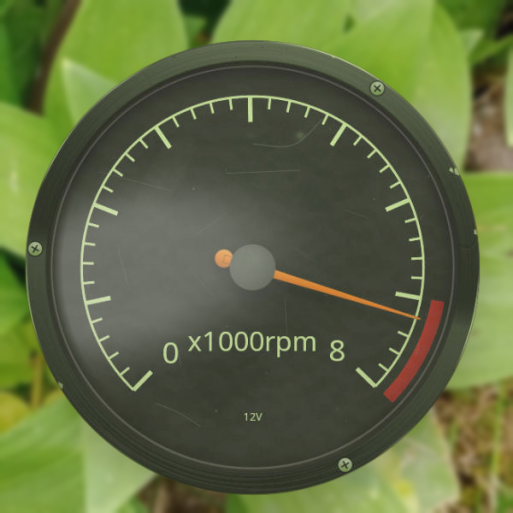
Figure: 7200rpm
